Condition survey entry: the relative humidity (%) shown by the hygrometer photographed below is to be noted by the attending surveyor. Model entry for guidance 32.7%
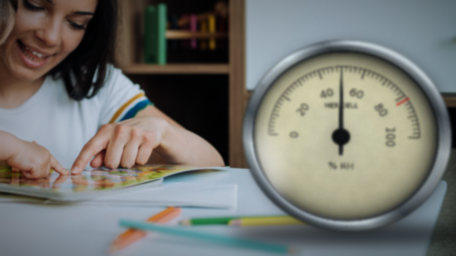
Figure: 50%
